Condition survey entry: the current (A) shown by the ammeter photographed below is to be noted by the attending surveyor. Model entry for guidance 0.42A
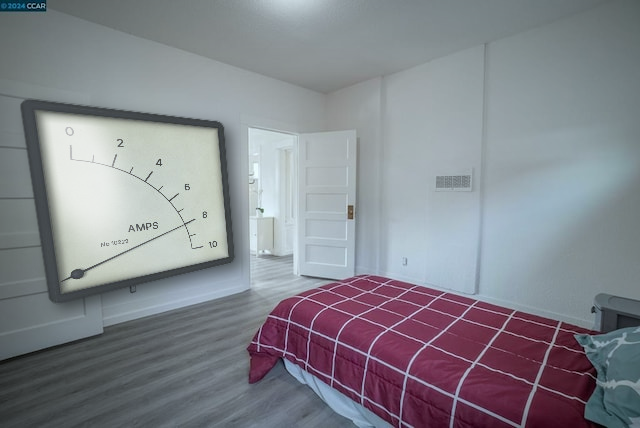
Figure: 8A
